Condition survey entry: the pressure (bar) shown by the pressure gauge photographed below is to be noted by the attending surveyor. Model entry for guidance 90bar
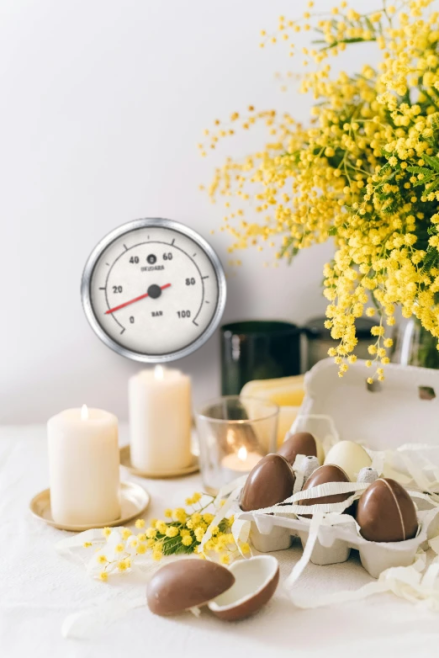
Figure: 10bar
